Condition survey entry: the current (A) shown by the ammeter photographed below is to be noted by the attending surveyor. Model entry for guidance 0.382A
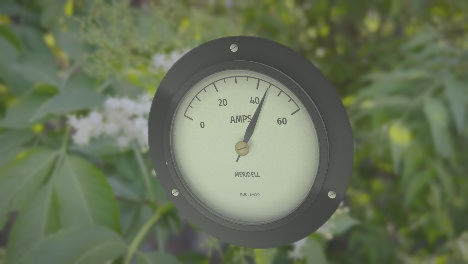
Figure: 45A
